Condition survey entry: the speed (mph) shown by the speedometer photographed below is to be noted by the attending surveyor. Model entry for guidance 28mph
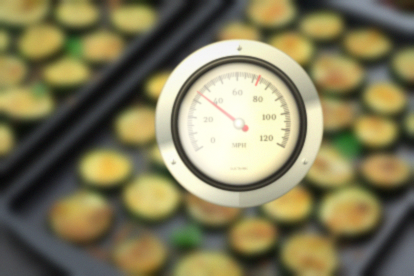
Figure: 35mph
